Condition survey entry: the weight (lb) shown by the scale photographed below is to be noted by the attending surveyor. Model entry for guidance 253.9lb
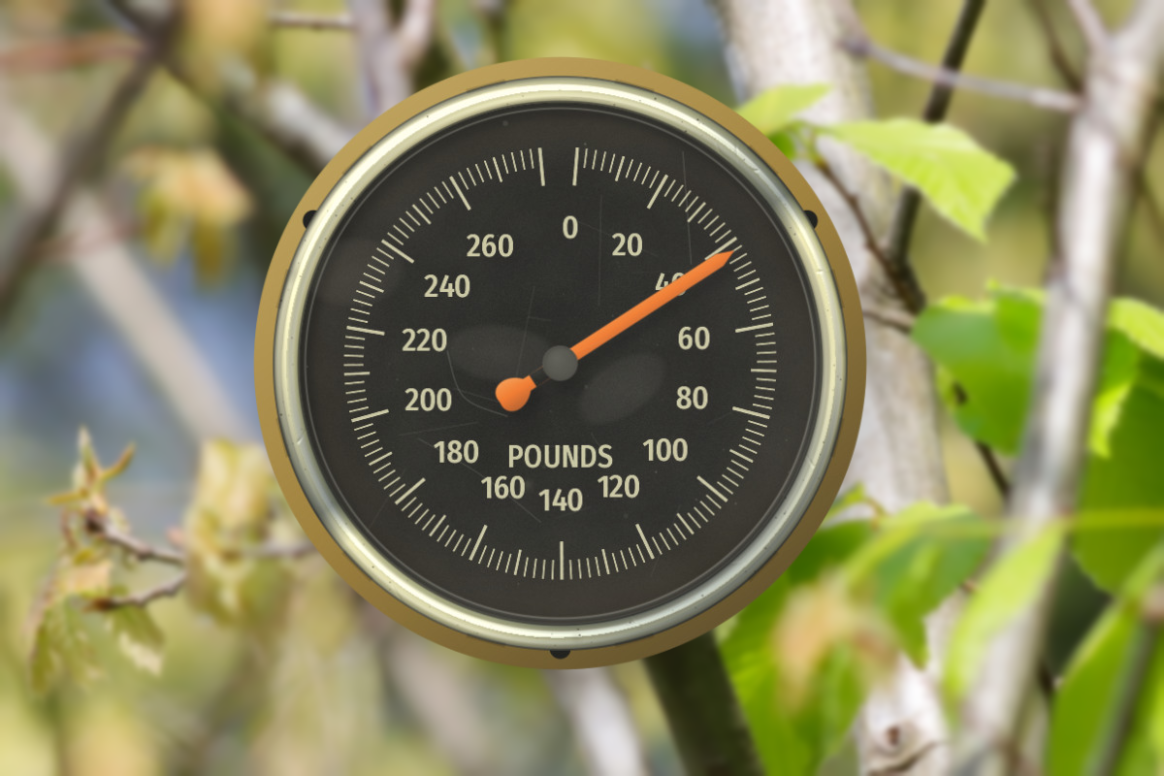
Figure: 42lb
